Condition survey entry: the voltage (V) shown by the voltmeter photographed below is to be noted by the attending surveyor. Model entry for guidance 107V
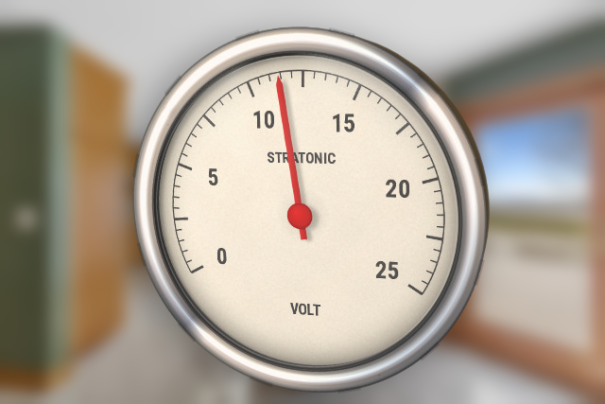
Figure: 11.5V
